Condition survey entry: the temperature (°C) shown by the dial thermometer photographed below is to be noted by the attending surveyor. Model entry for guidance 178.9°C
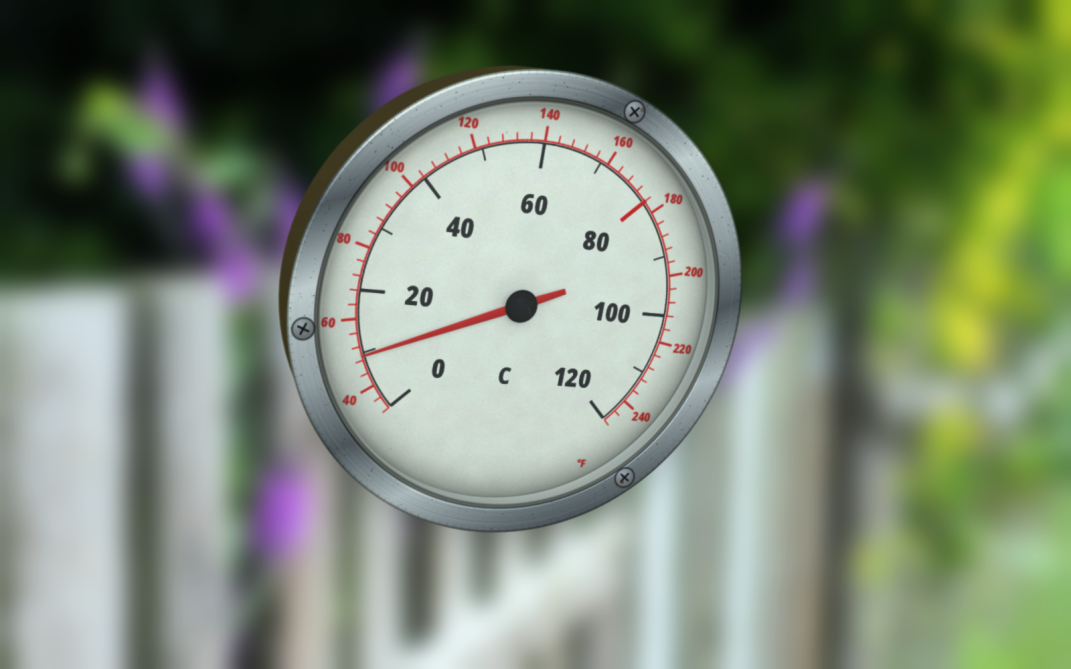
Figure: 10°C
